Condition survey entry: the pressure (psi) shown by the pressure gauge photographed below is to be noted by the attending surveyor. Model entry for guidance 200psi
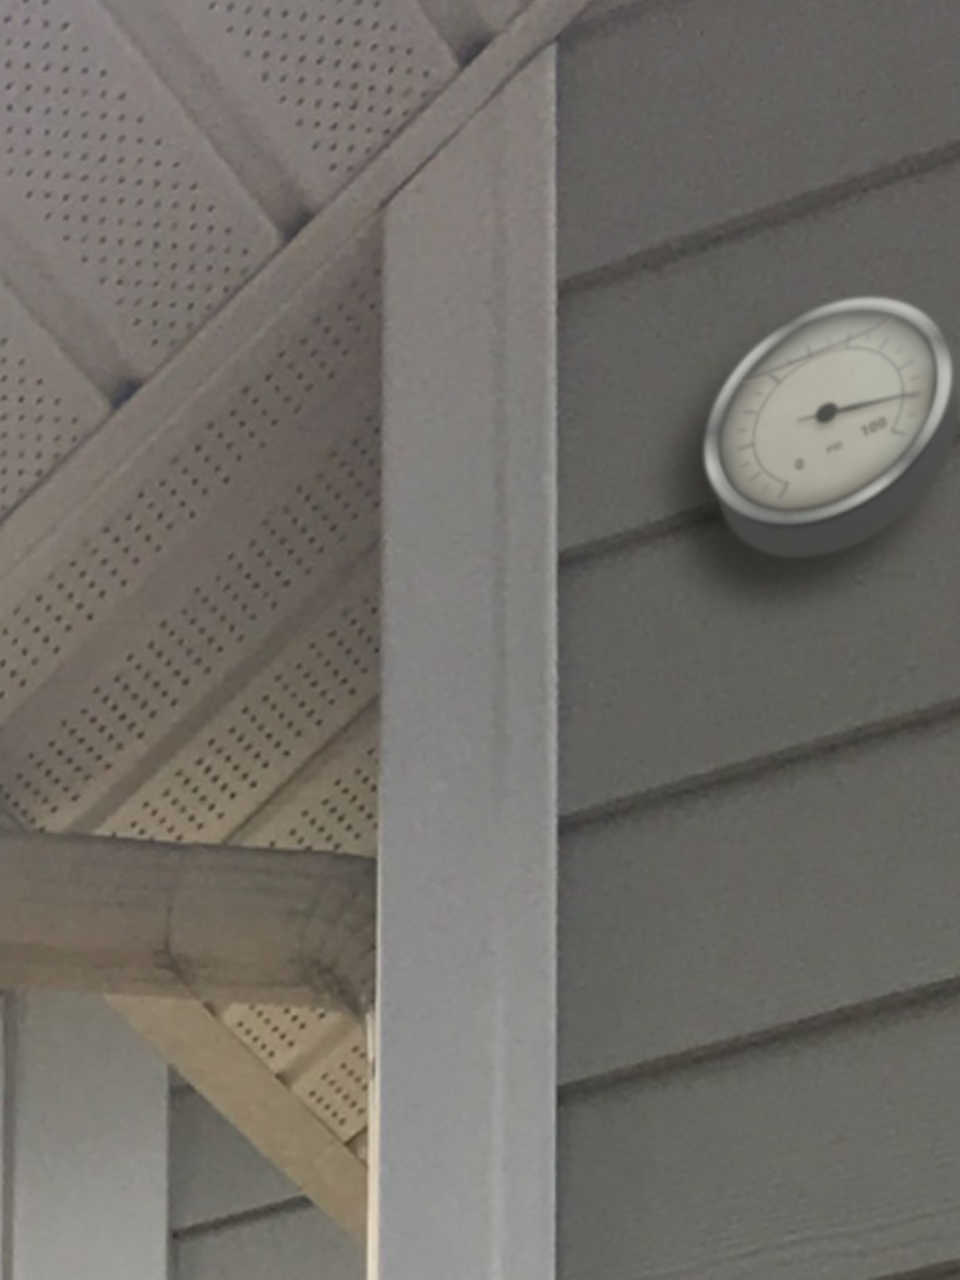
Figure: 90psi
